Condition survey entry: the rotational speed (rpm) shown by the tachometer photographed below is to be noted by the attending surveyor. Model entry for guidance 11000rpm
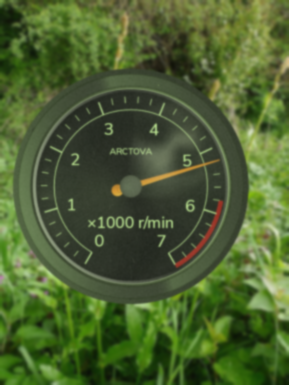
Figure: 5200rpm
